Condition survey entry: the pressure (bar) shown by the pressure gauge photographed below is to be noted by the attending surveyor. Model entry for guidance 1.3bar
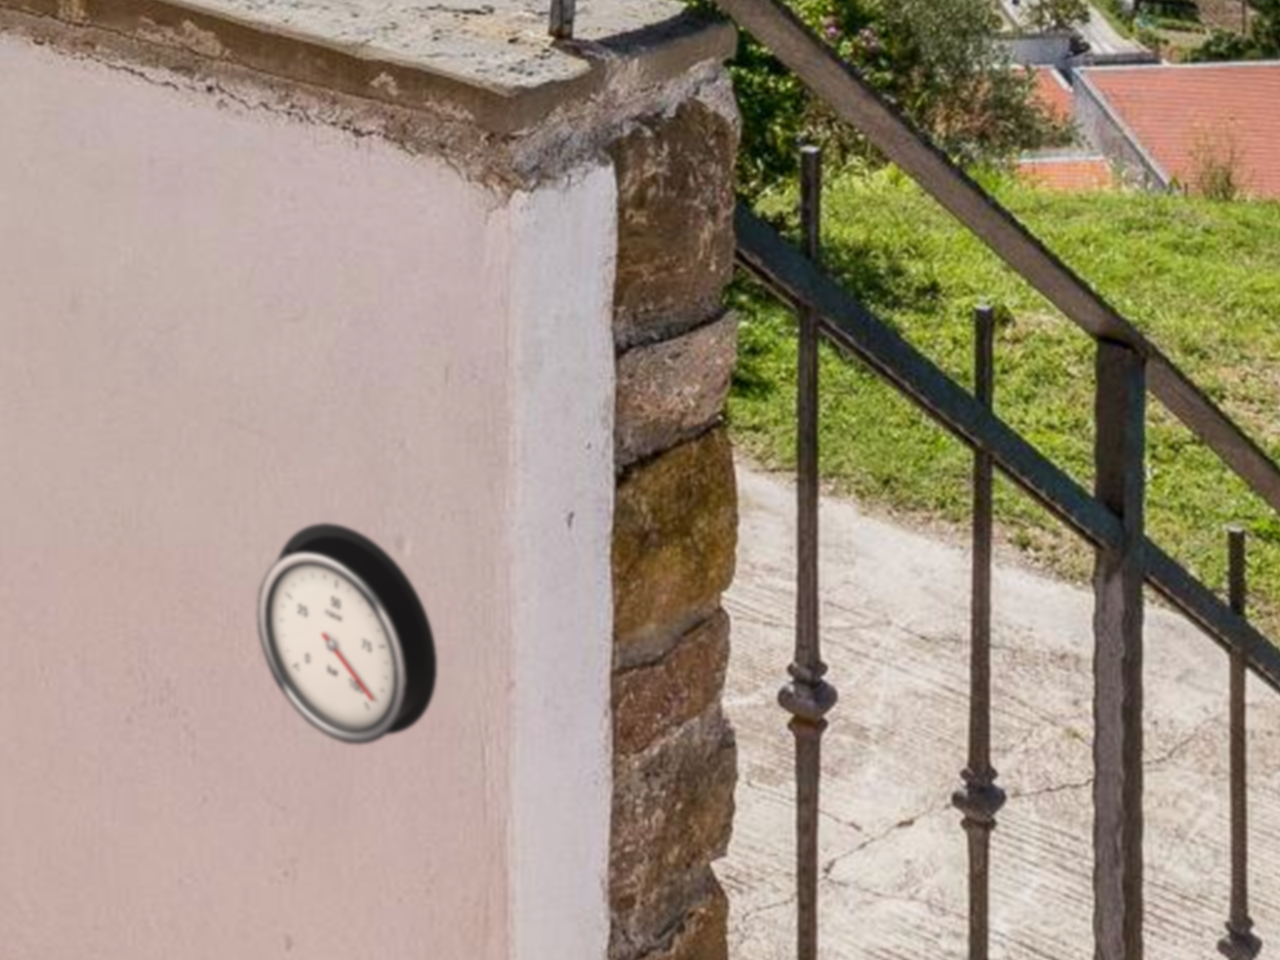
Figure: 95bar
